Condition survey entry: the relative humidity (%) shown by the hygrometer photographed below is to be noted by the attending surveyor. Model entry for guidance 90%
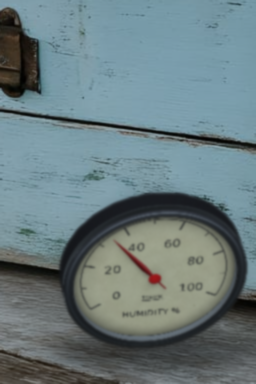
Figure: 35%
